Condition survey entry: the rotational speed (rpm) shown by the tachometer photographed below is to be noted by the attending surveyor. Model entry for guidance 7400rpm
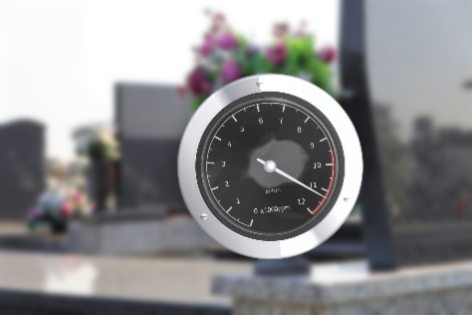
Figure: 11250rpm
